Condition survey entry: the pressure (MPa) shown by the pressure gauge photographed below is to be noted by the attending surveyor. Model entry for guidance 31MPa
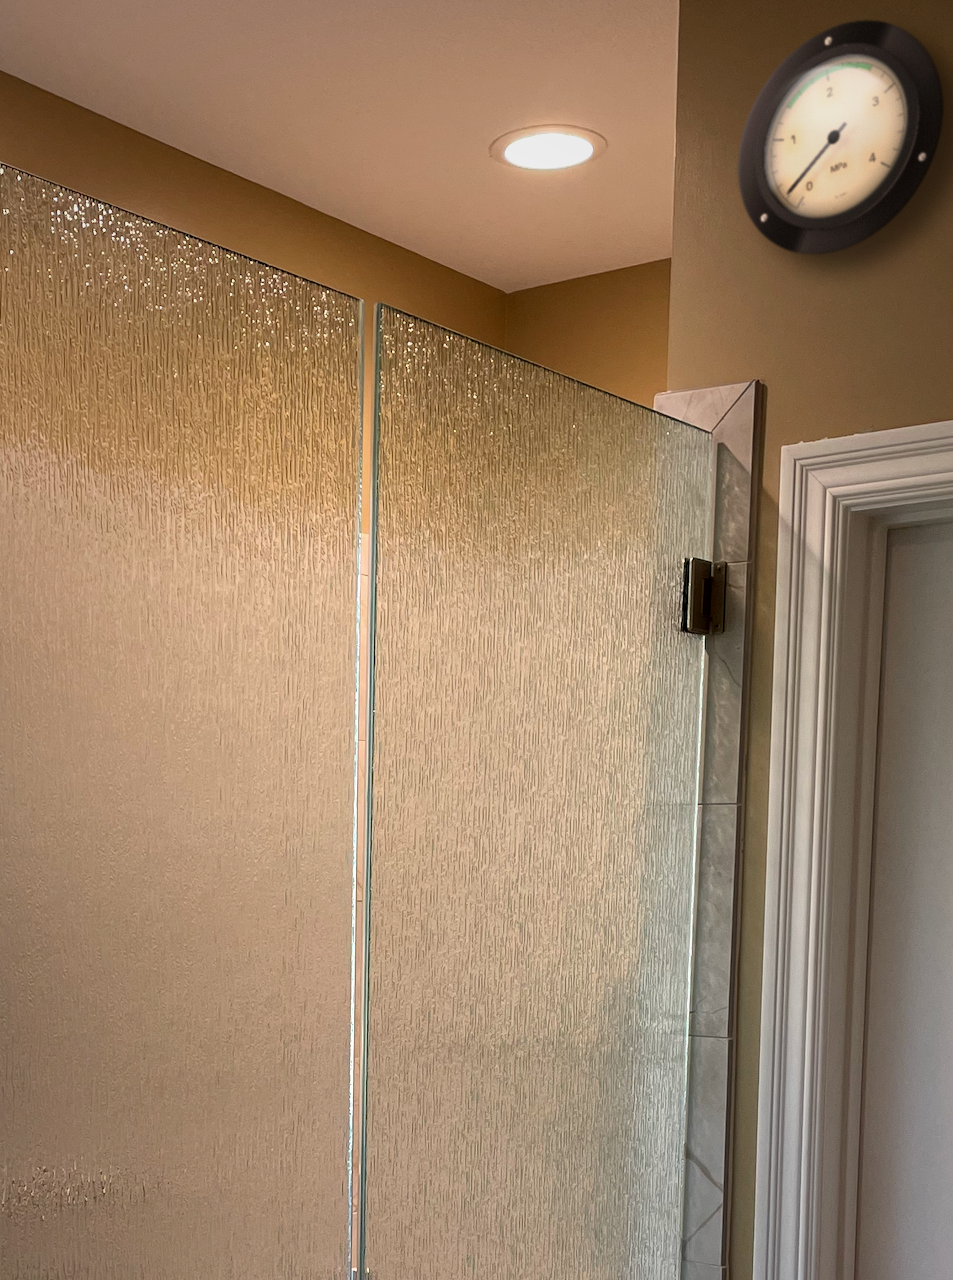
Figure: 0.2MPa
